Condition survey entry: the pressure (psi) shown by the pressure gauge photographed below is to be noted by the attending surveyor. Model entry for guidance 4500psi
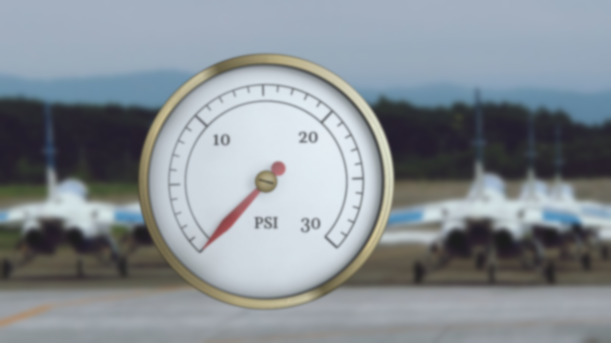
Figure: 0psi
